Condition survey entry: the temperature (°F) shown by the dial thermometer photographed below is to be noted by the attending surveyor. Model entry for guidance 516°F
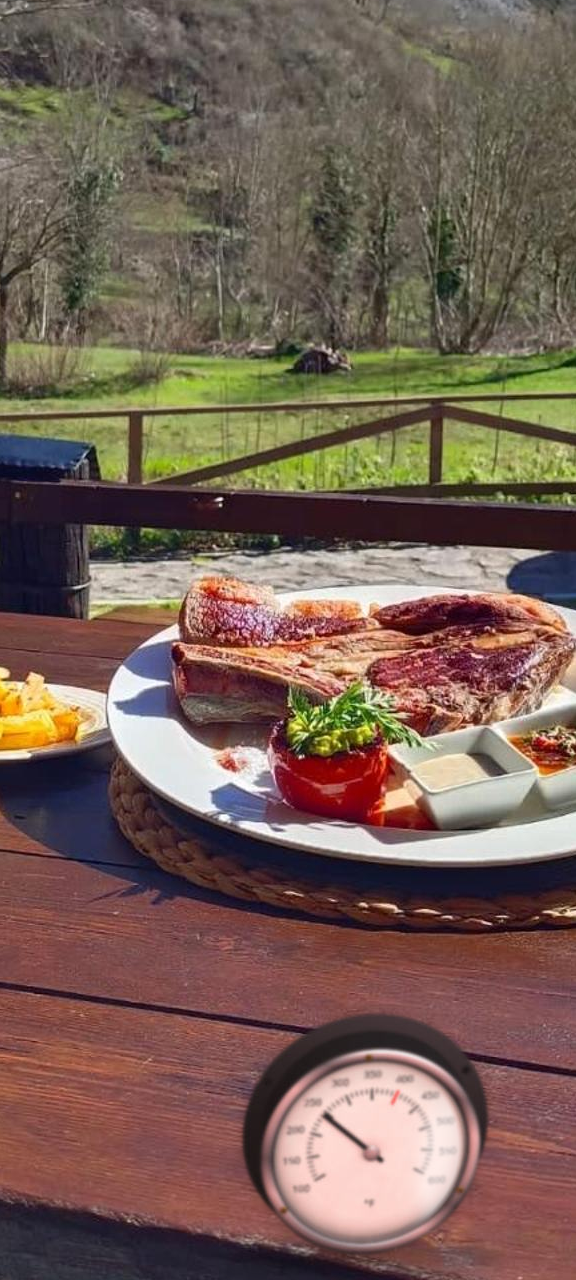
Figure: 250°F
